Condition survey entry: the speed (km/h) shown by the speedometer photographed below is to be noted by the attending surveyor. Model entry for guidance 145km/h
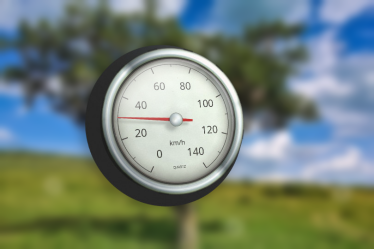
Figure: 30km/h
